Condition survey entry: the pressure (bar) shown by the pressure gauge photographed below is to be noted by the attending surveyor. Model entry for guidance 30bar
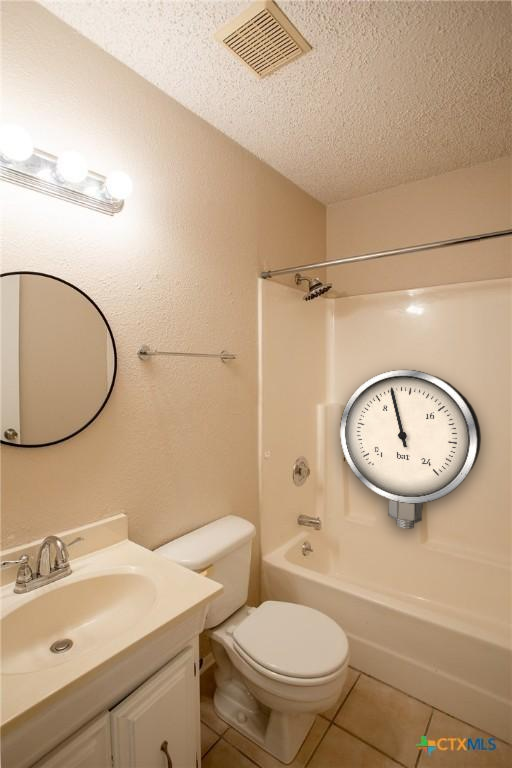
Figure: 10bar
